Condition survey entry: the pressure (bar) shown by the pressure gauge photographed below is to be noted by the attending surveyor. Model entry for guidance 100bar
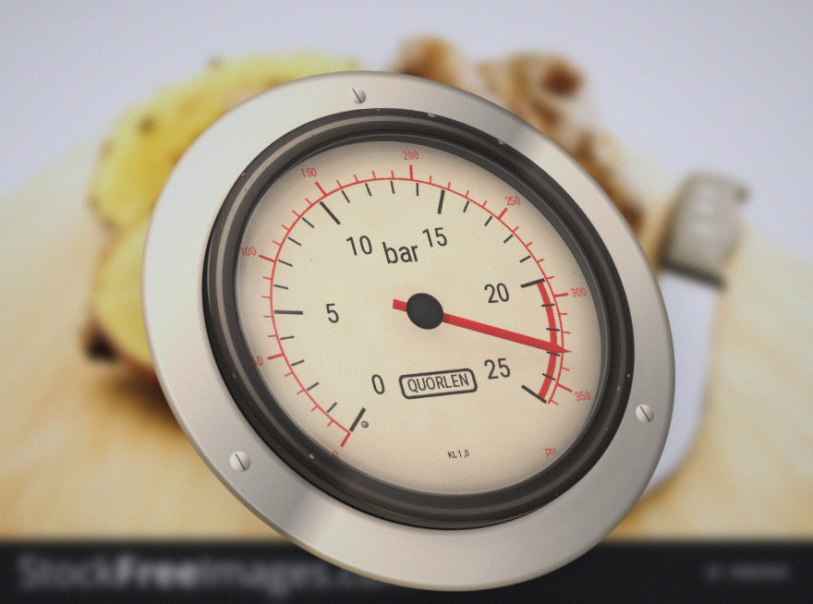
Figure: 23bar
